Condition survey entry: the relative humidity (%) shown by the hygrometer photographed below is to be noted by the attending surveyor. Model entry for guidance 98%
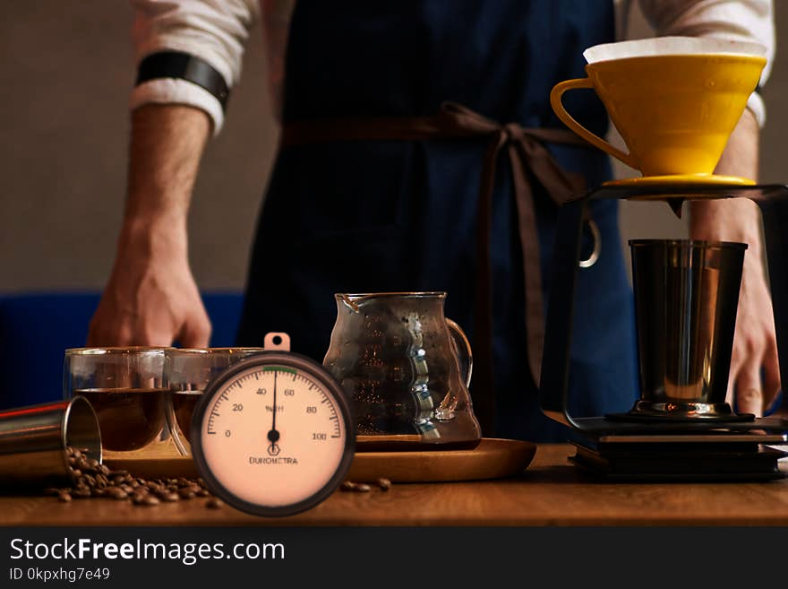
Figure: 50%
